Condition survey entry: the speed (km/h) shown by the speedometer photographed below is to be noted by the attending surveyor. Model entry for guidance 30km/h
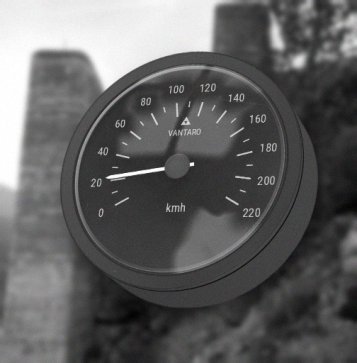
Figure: 20km/h
